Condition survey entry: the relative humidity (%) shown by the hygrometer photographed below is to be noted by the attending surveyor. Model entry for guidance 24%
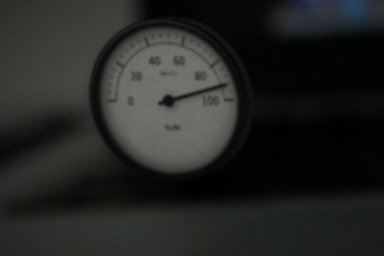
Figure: 92%
